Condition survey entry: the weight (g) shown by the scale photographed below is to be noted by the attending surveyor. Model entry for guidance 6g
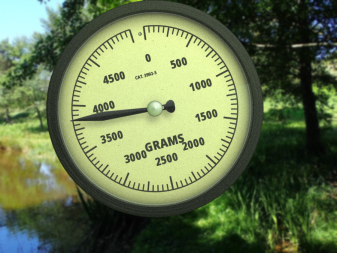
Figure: 3850g
